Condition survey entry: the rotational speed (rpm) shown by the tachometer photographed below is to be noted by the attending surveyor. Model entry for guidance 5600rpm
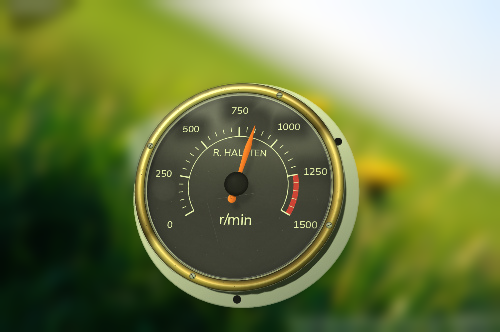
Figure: 850rpm
